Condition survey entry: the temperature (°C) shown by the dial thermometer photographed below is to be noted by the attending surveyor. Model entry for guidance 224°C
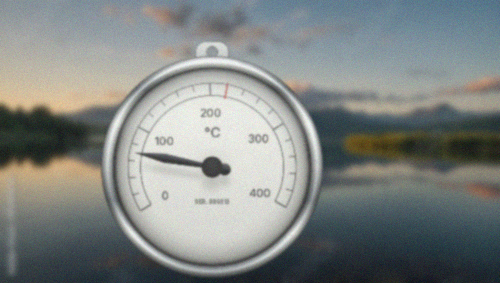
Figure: 70°C
